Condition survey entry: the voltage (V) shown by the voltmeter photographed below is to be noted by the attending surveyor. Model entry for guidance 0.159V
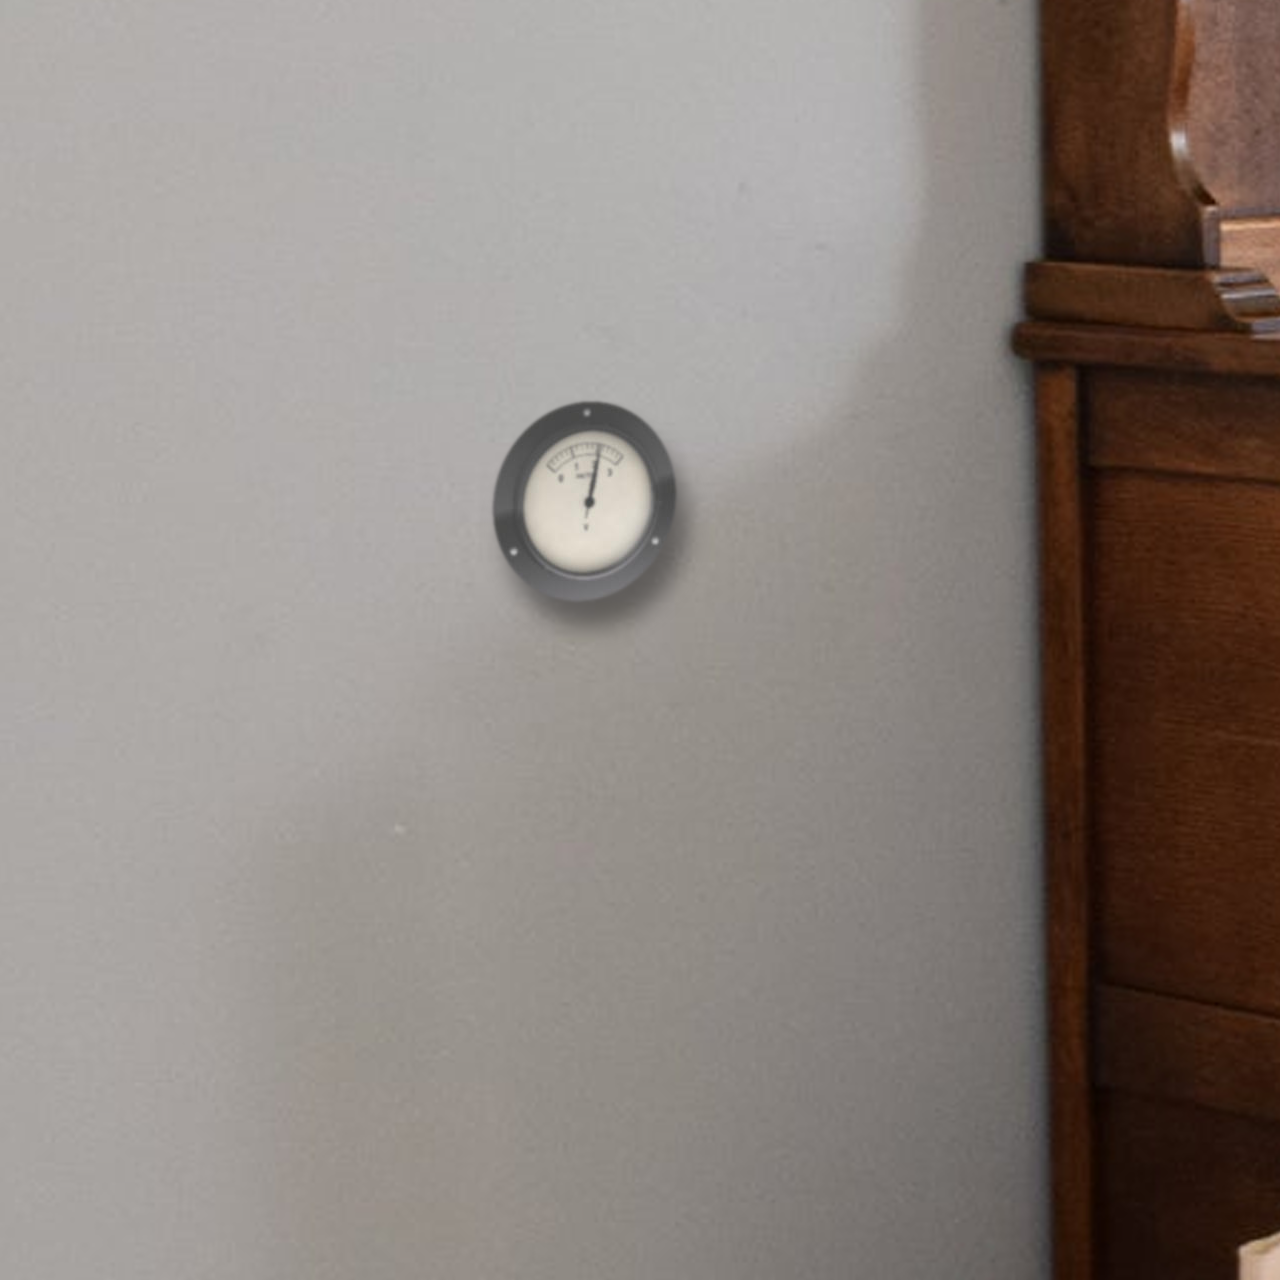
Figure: 2V
